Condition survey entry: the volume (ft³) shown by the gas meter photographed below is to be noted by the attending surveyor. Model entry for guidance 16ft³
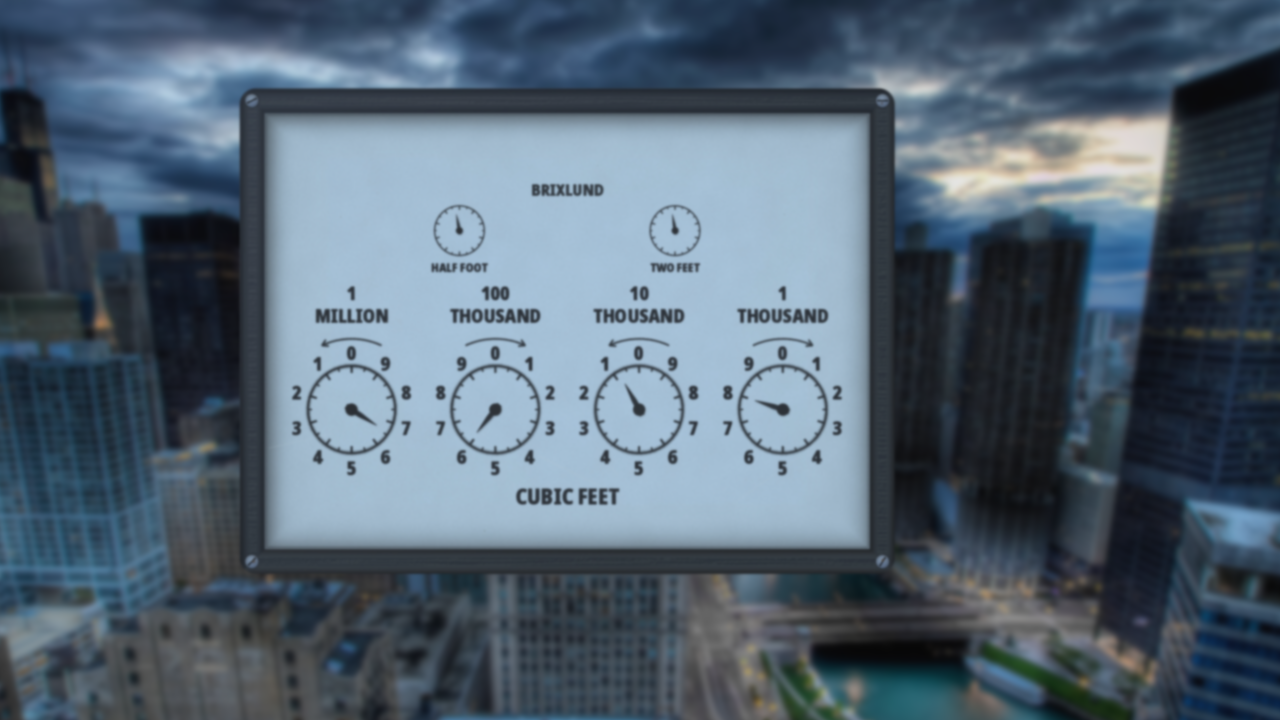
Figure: 660800ft³
